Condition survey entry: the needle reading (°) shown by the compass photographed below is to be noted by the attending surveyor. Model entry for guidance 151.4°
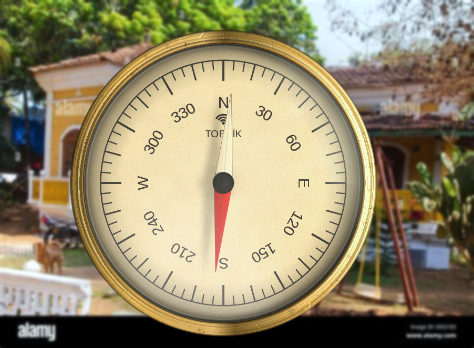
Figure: 185°
